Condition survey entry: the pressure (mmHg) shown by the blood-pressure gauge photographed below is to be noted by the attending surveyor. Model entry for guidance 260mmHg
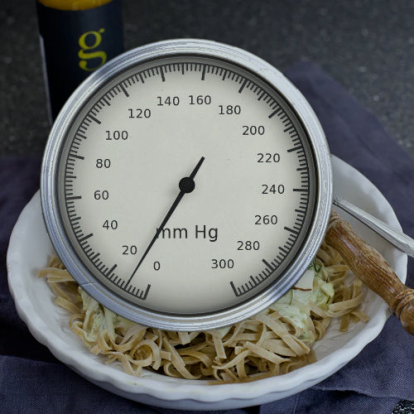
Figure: 10mmHg
